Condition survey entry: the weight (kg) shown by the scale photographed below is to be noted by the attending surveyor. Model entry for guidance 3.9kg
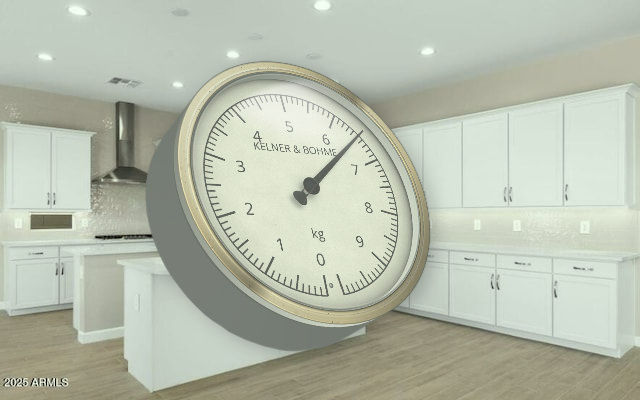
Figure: 6.5kg
